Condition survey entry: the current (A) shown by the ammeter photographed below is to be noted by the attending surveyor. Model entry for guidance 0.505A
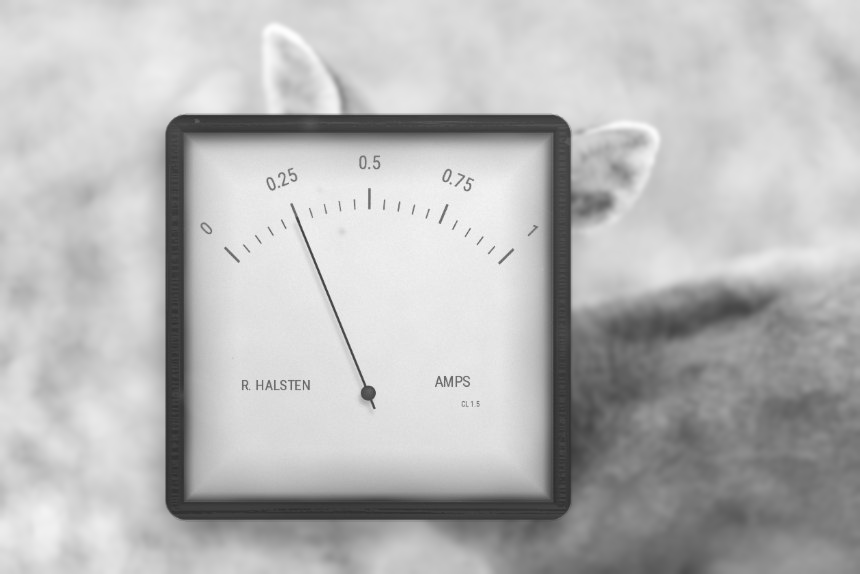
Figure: 0.25A
